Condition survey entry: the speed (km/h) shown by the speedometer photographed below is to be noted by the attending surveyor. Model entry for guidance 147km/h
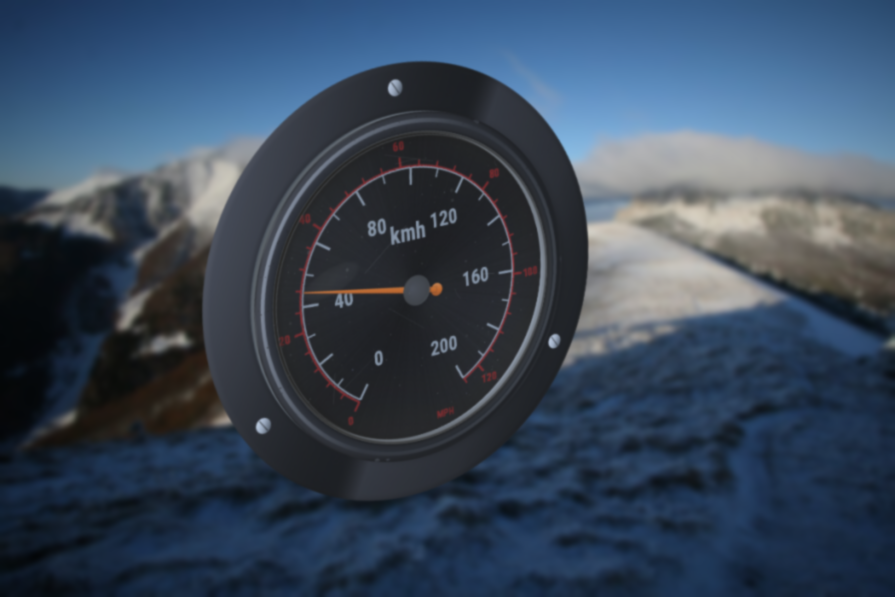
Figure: 45km/h
